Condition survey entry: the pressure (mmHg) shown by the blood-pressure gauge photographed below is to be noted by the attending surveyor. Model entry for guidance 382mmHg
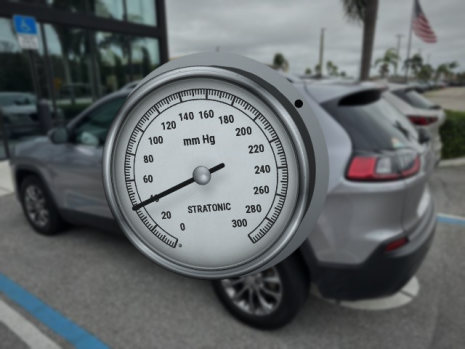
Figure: 40mmHg
